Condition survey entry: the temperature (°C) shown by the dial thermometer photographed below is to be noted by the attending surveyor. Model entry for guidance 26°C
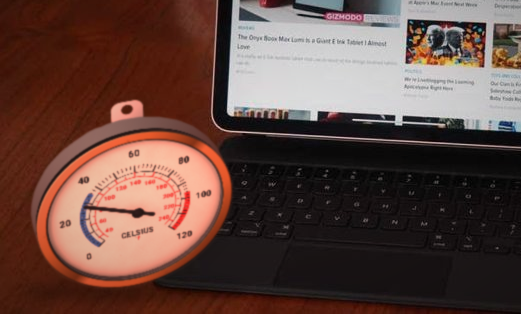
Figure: 30°C
